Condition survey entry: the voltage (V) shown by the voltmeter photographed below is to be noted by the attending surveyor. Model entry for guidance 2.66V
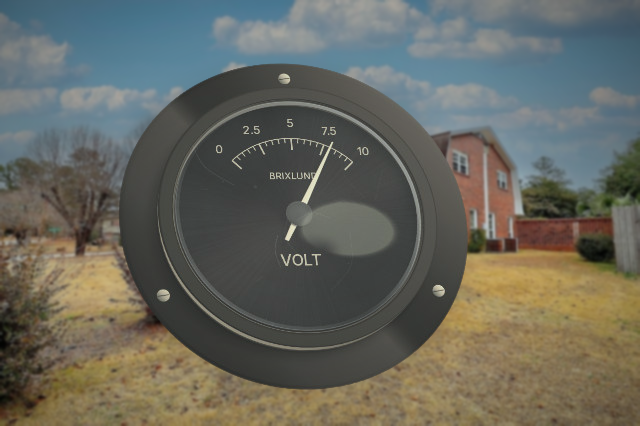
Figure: 8V
